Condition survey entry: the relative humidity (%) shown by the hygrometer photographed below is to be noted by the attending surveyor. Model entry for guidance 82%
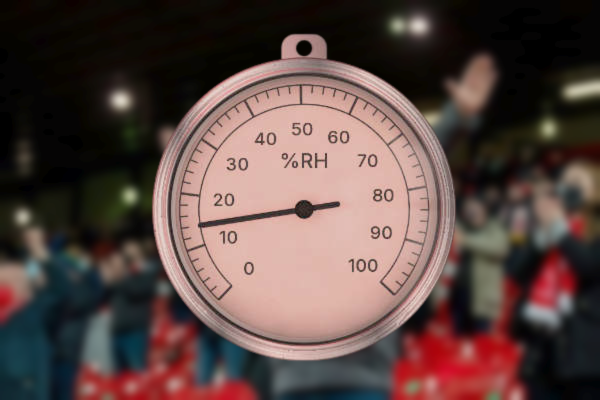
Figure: 14%
